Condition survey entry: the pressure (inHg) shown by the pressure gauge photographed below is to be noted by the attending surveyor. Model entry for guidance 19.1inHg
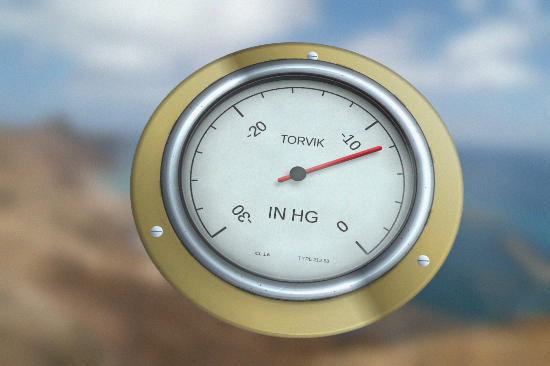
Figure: -8inHg
